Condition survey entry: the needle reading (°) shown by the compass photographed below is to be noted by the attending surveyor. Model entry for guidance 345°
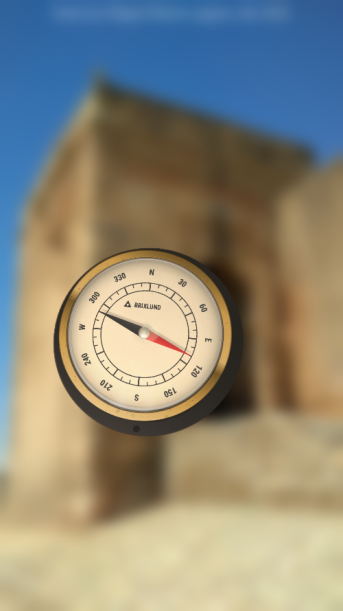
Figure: 110°
